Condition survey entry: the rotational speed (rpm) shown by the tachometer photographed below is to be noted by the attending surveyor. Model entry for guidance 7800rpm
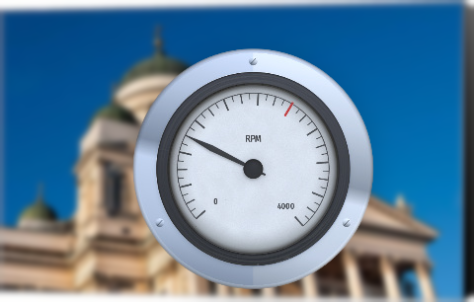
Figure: 1000rpm
